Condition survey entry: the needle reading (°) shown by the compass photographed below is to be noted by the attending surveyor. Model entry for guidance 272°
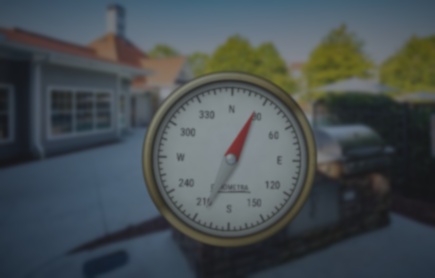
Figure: 25°
